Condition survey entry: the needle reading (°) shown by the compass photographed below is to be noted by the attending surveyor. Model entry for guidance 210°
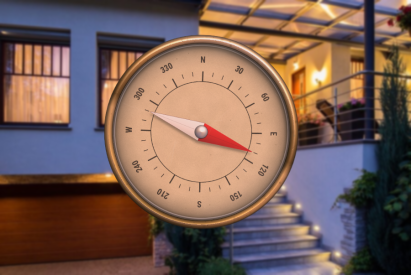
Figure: 110°
